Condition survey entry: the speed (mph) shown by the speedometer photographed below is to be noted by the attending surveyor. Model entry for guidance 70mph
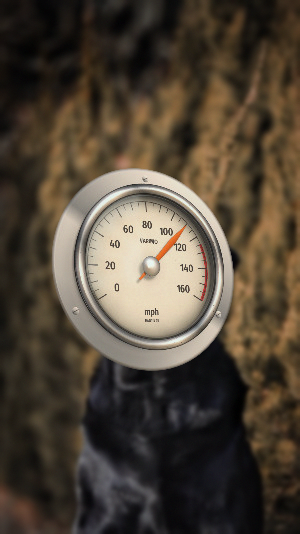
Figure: 110mph
